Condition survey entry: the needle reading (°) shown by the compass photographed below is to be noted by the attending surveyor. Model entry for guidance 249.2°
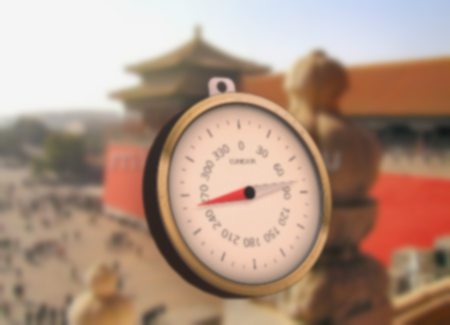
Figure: 260°
